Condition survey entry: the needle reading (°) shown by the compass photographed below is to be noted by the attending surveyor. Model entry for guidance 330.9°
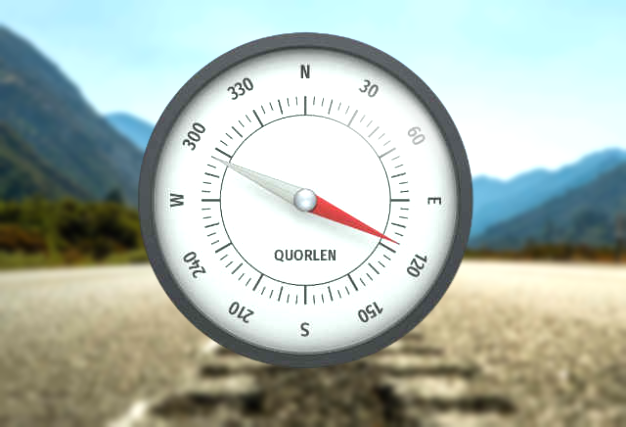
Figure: 115°
